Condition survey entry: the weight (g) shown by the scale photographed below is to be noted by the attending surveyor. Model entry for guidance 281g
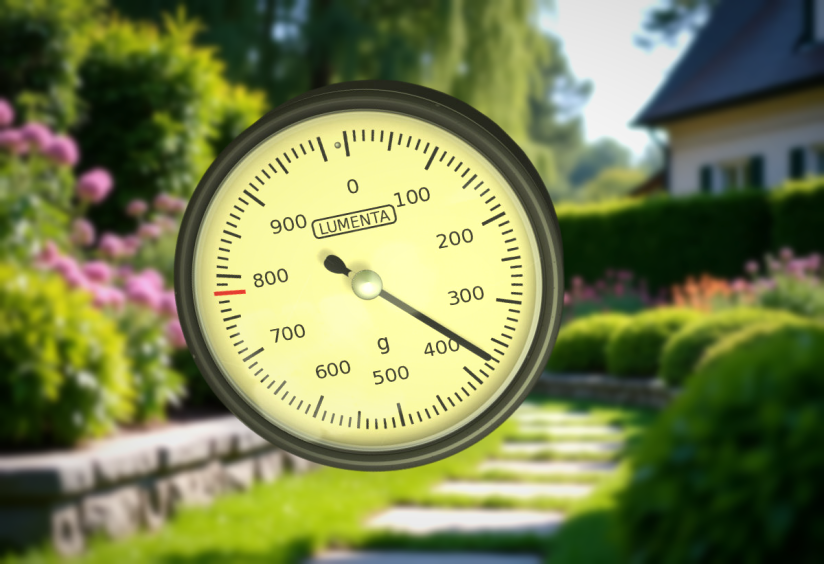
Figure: 370g
